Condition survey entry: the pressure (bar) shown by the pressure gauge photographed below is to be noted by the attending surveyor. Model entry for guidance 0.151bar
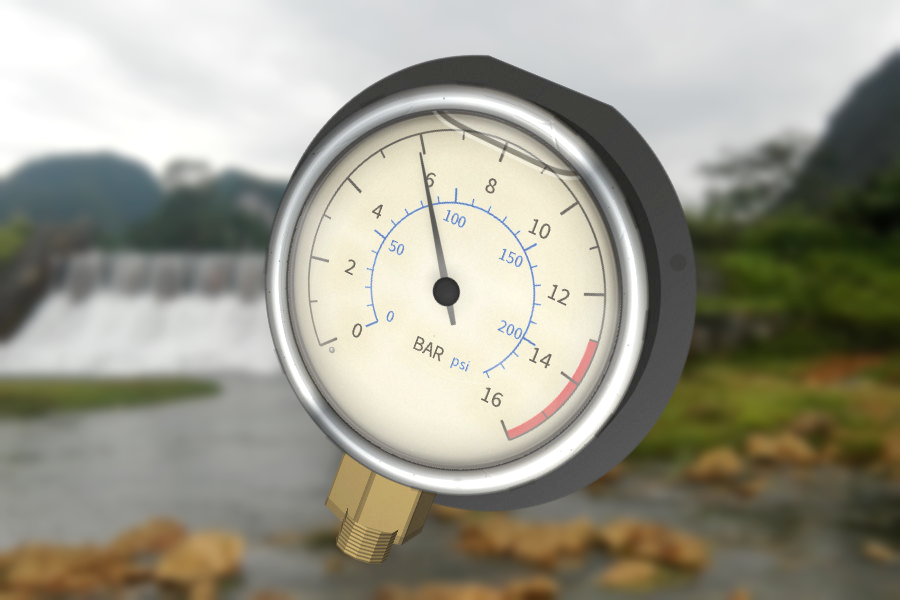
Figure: 6bar
